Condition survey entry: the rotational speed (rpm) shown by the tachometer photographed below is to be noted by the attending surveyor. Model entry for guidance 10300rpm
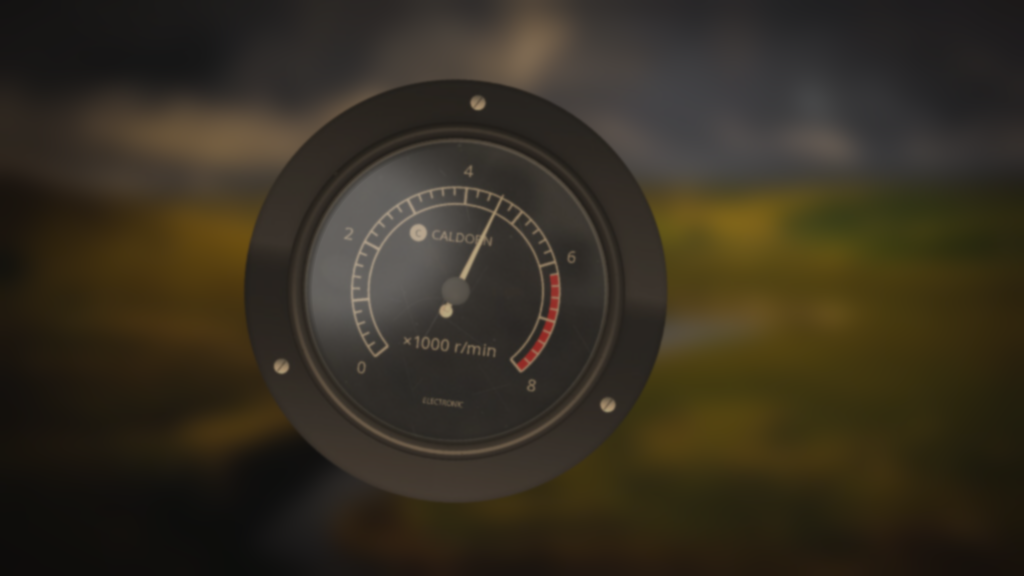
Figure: 4600rpm
